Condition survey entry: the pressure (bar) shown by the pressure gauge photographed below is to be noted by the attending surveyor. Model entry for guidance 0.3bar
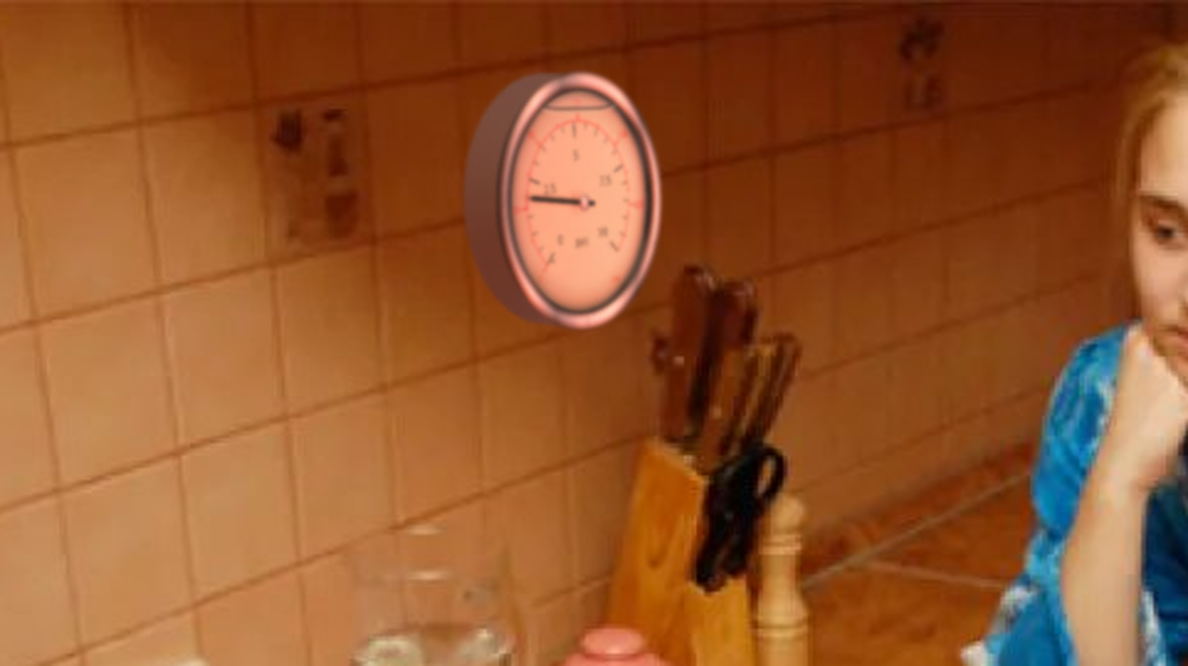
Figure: 2bar
